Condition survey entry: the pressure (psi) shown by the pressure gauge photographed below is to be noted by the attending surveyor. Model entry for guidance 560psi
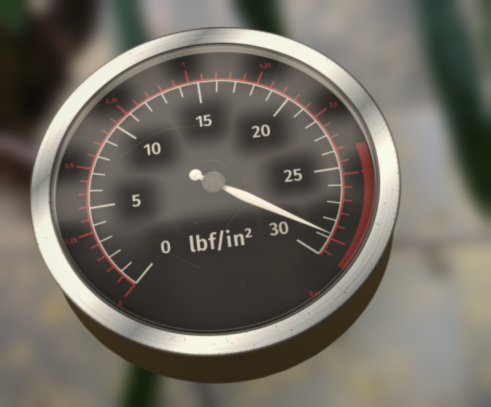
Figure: 29psi
